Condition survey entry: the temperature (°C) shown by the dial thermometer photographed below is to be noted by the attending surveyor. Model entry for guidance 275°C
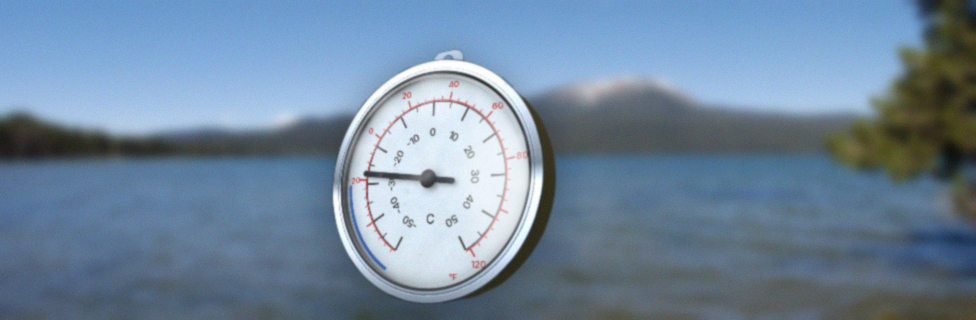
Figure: -27.5°C
